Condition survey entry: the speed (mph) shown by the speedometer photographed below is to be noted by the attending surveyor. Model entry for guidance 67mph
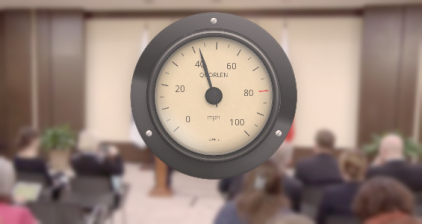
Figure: 42.5mph
